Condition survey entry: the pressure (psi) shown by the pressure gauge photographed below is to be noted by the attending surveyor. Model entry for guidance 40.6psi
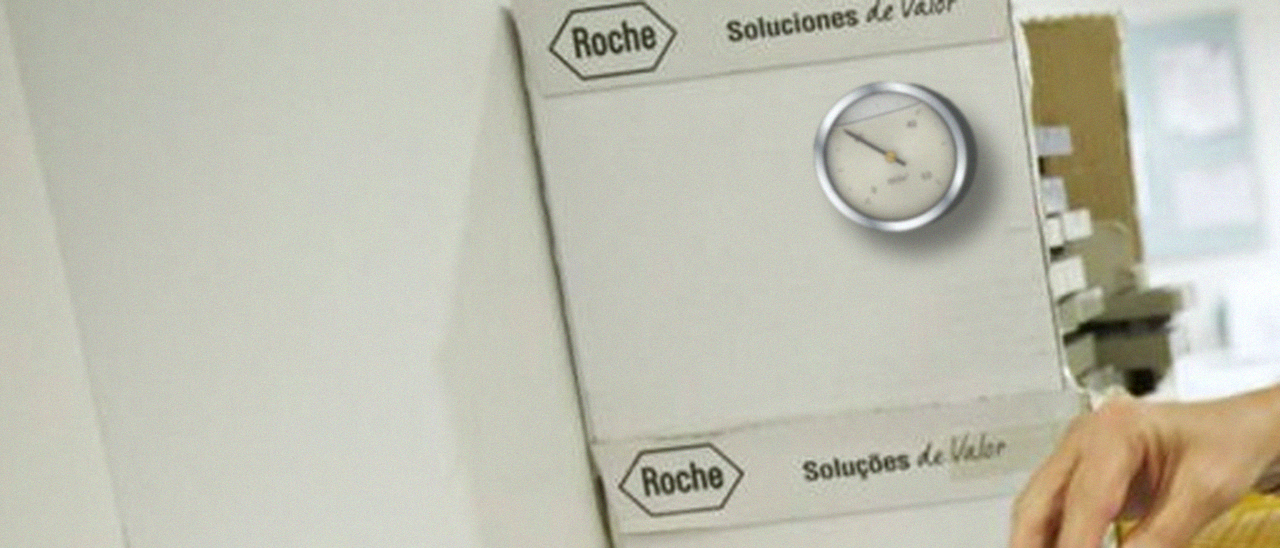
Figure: 20psi
